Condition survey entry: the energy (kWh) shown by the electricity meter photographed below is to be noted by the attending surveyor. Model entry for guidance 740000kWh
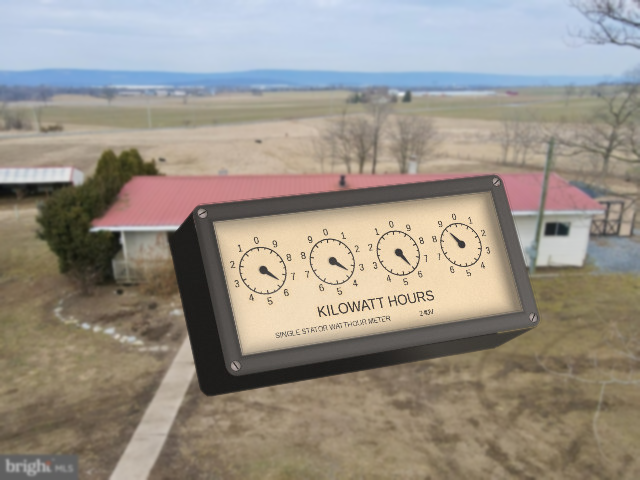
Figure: 6359kWh
